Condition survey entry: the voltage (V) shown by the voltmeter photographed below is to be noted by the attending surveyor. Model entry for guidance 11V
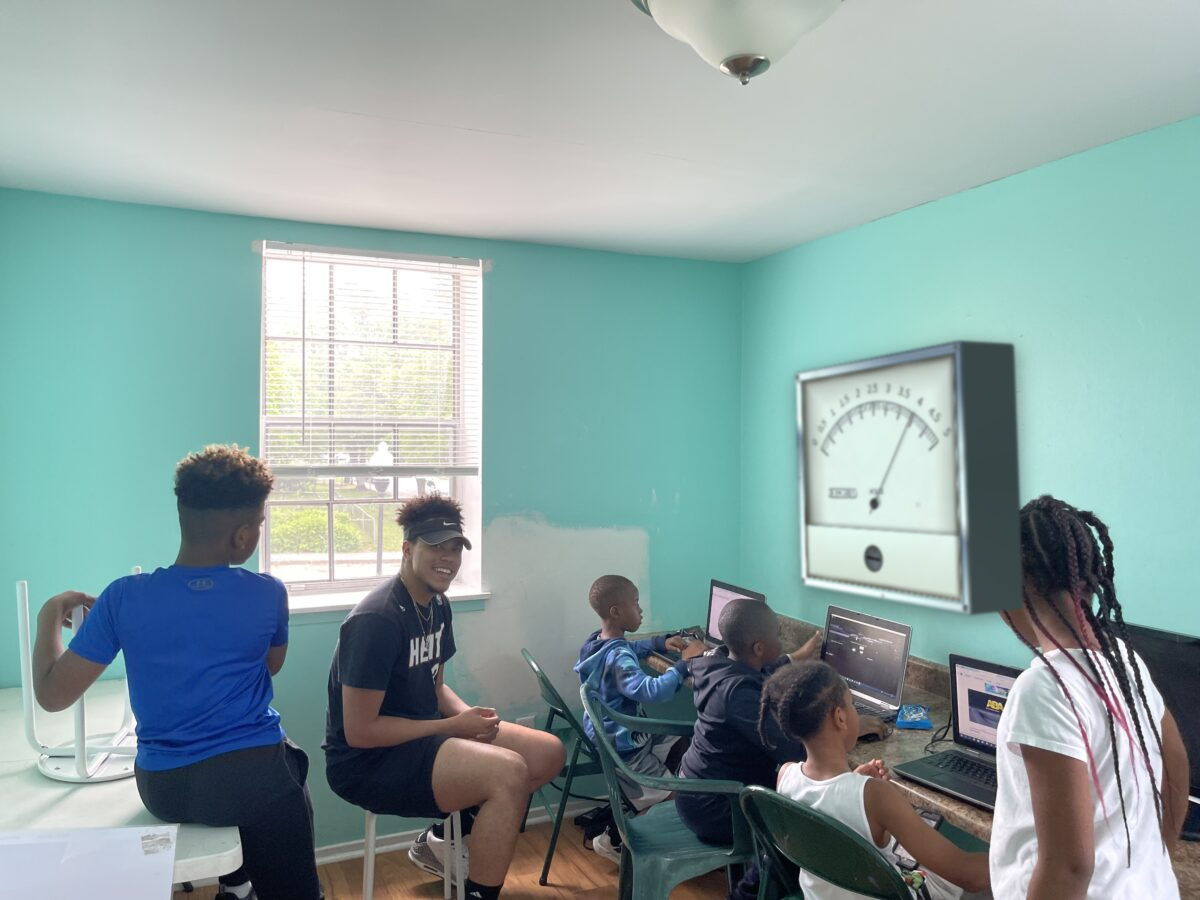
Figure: 4V
